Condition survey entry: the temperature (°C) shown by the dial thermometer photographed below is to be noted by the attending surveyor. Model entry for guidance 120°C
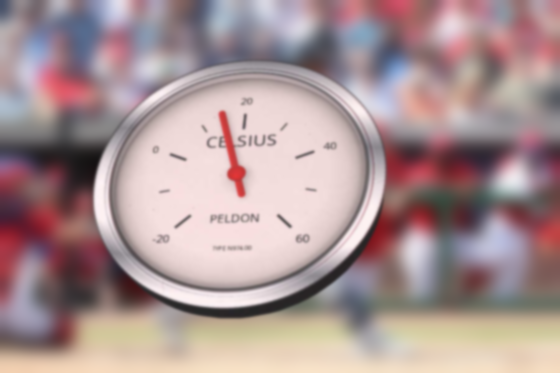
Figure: 15°C
